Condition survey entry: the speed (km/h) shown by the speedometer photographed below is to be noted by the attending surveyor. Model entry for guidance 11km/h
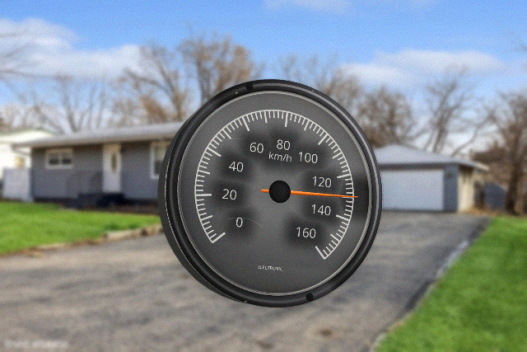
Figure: 130km/h
